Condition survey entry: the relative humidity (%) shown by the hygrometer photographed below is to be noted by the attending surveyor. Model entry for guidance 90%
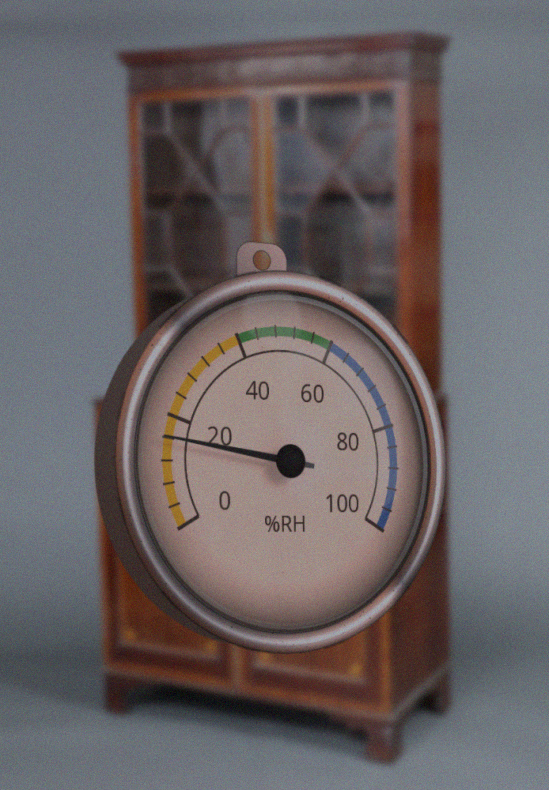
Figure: 16%
